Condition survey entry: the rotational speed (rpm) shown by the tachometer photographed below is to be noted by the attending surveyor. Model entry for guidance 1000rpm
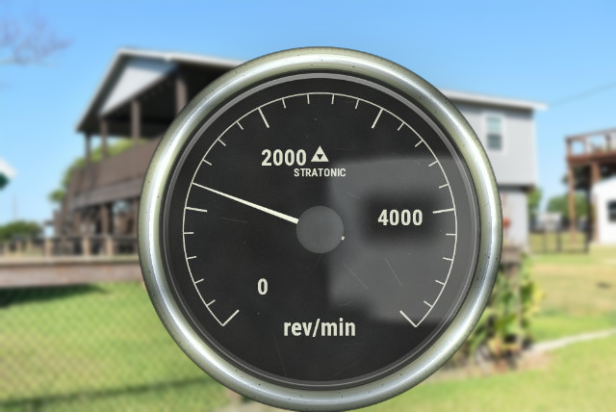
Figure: 1200rpm
